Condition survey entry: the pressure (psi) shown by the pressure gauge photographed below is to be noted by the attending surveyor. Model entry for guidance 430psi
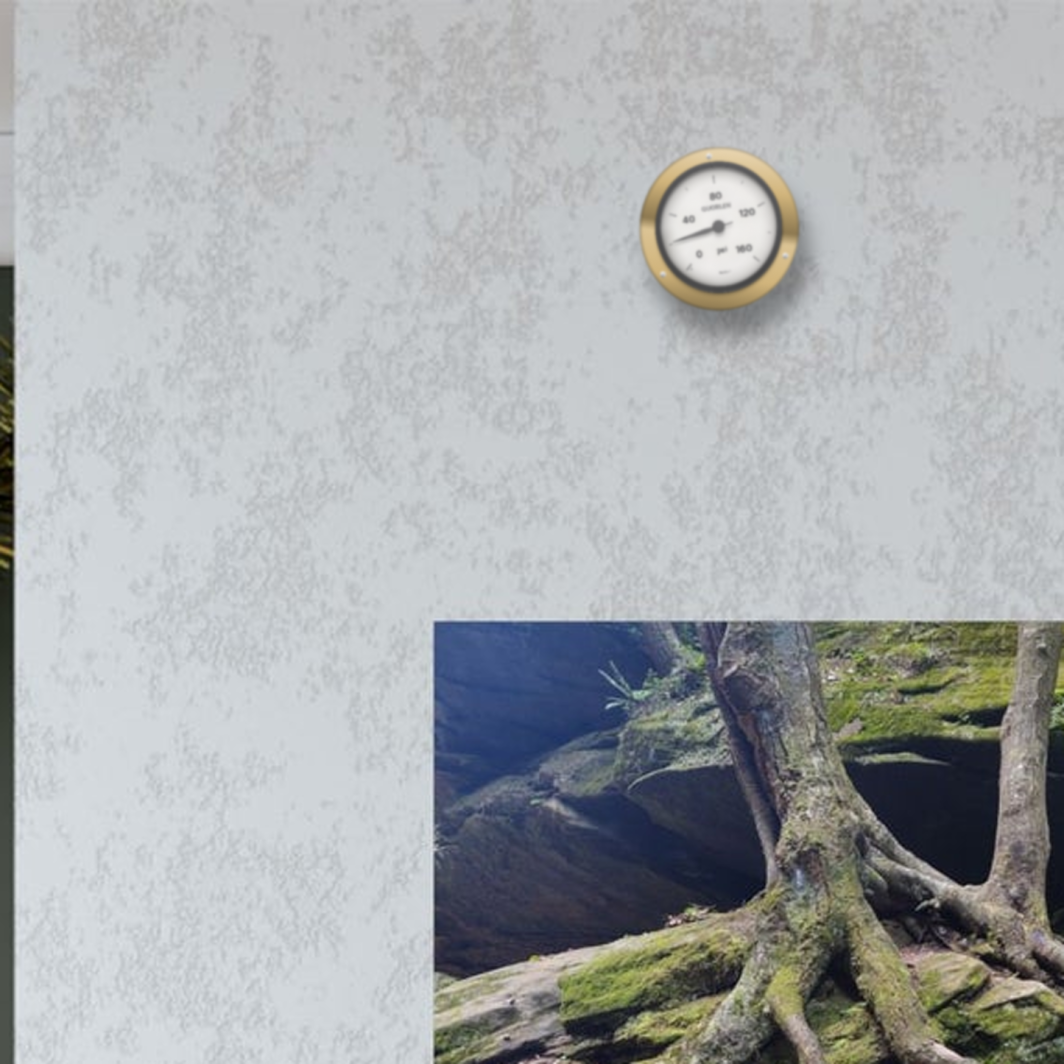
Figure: 20psi
